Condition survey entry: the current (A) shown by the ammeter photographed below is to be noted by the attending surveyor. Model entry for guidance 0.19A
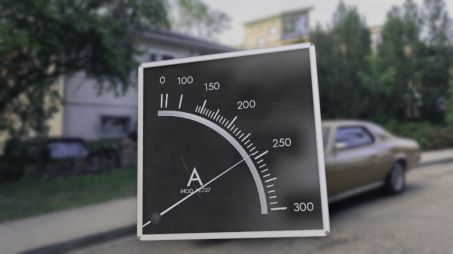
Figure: 245A
